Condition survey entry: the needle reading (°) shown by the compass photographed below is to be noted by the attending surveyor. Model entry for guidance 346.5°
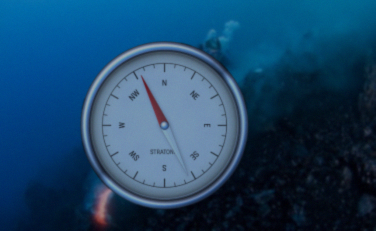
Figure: 335°
